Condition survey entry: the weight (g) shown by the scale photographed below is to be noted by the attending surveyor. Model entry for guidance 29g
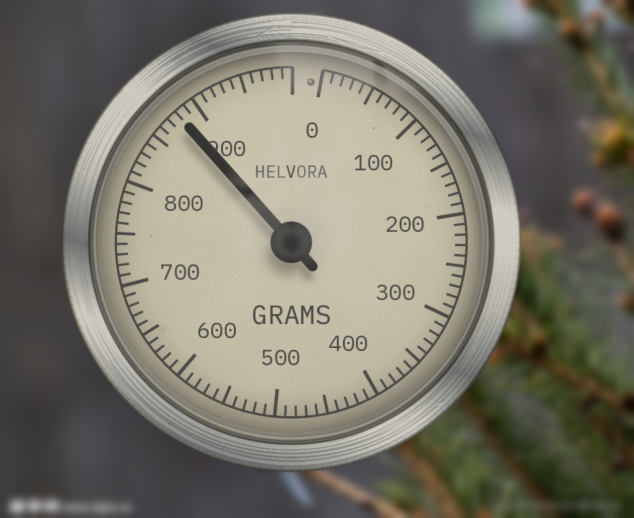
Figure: 880g
